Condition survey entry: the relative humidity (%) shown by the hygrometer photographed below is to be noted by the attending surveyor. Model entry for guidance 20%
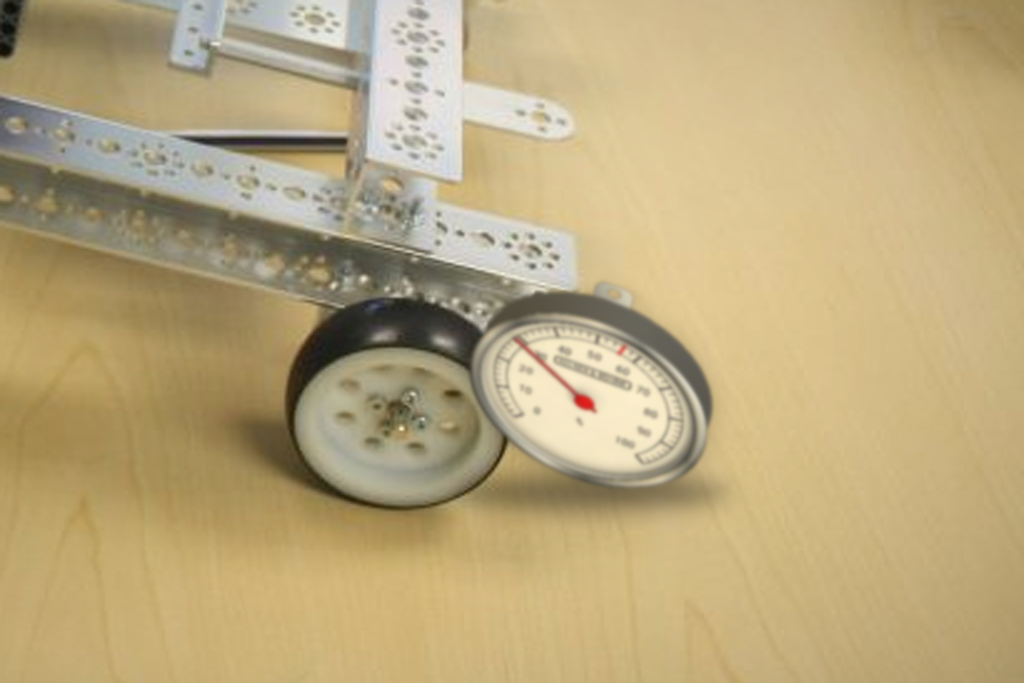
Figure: 30%
